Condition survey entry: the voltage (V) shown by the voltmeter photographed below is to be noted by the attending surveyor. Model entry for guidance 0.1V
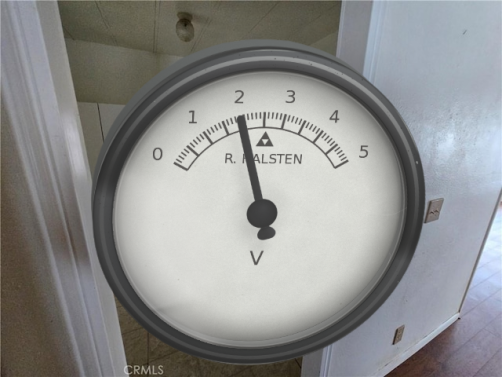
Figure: 1.9V
